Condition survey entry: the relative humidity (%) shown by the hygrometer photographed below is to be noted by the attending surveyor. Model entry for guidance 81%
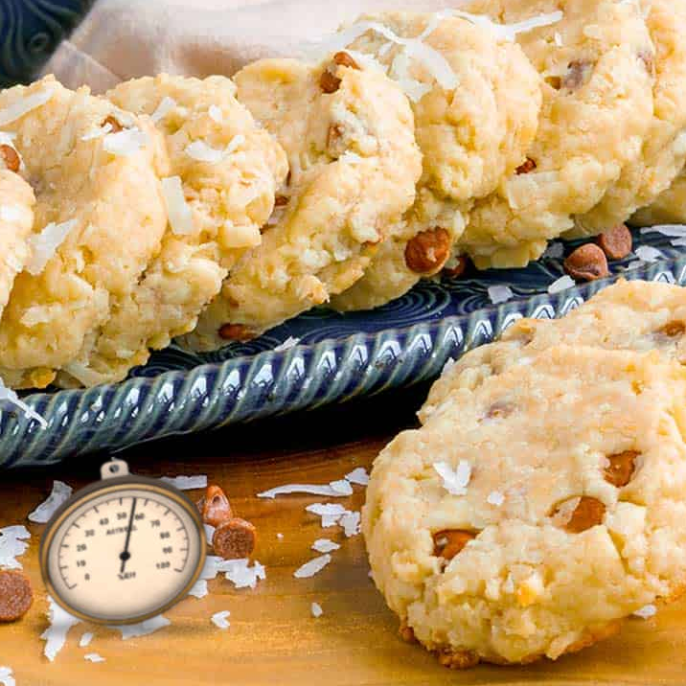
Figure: 55%
